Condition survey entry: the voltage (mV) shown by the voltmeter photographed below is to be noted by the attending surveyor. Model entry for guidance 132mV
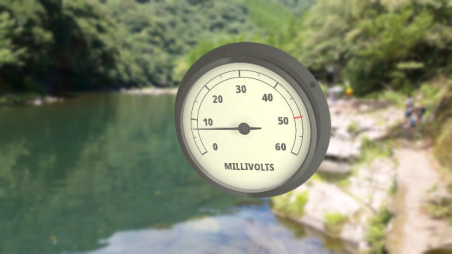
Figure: 7.5mV
